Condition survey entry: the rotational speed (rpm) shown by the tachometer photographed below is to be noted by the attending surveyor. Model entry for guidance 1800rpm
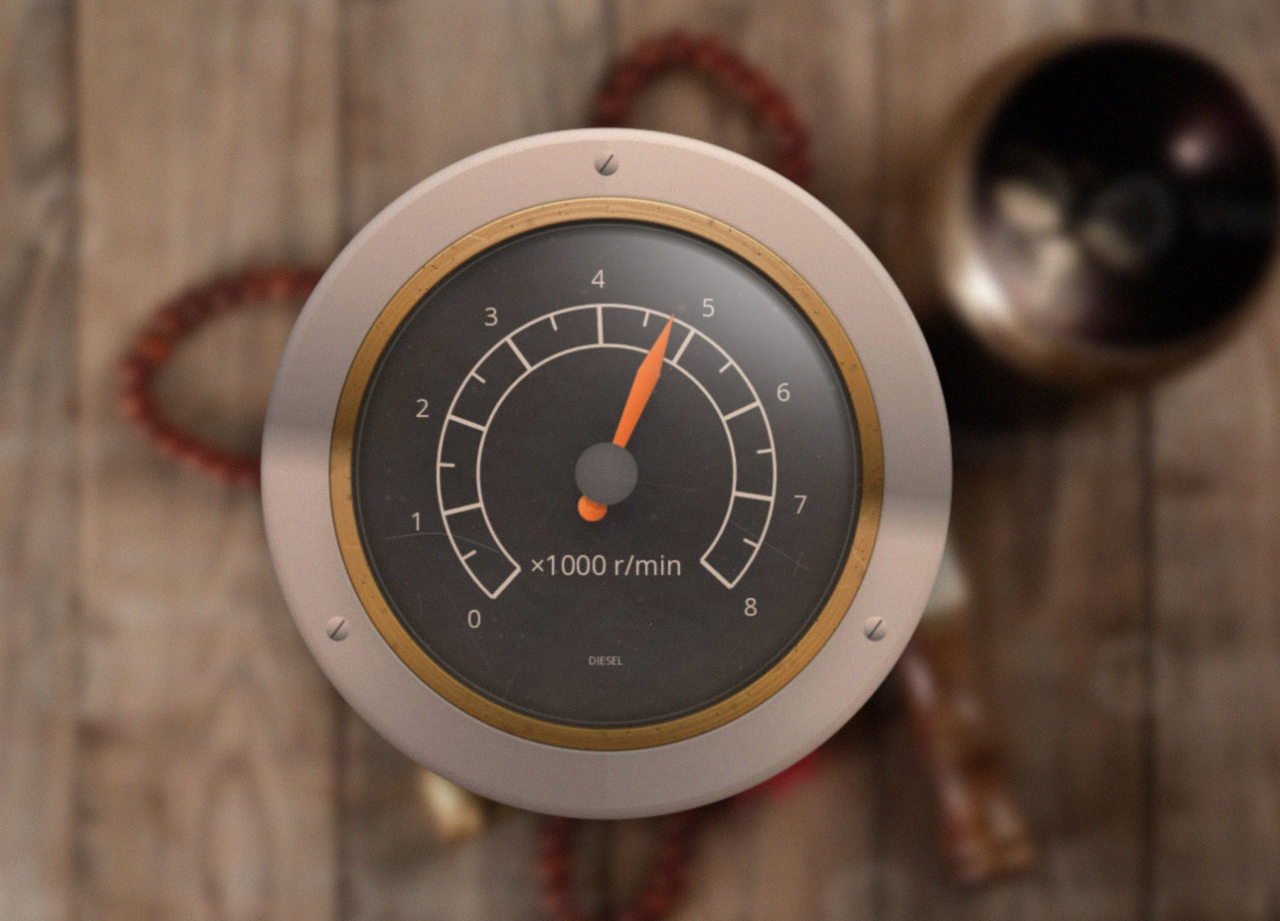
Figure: 4750rpm
